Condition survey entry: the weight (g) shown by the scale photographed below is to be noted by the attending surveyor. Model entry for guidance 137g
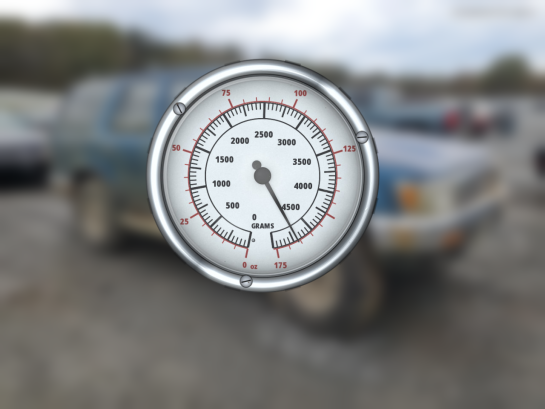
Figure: 4700g
